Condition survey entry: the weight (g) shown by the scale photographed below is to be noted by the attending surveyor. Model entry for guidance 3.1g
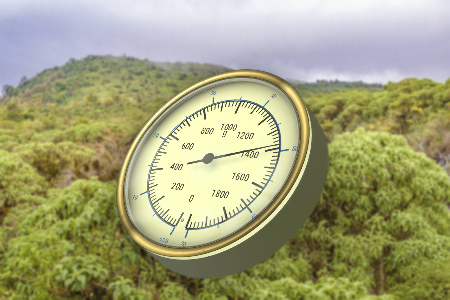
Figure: 1400g
